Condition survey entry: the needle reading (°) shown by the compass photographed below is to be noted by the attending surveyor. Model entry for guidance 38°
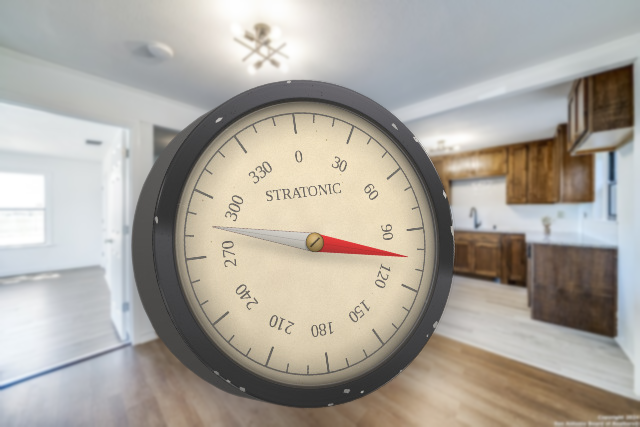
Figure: 105°
